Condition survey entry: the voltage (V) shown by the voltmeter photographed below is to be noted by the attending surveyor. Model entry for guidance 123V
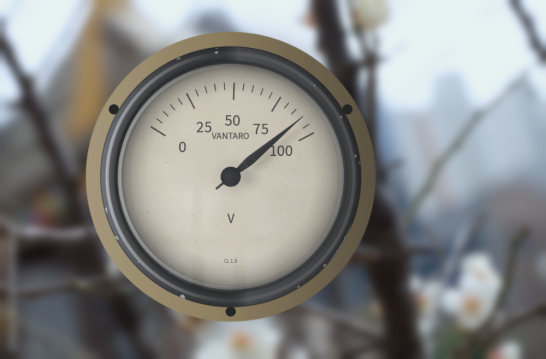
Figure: 90V
